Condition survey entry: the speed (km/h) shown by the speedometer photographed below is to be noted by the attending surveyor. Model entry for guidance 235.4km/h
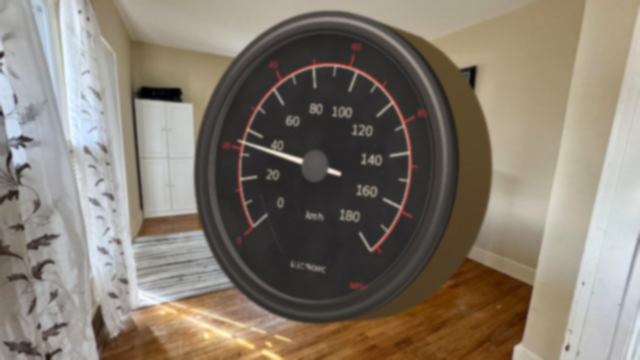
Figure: 35km/h
